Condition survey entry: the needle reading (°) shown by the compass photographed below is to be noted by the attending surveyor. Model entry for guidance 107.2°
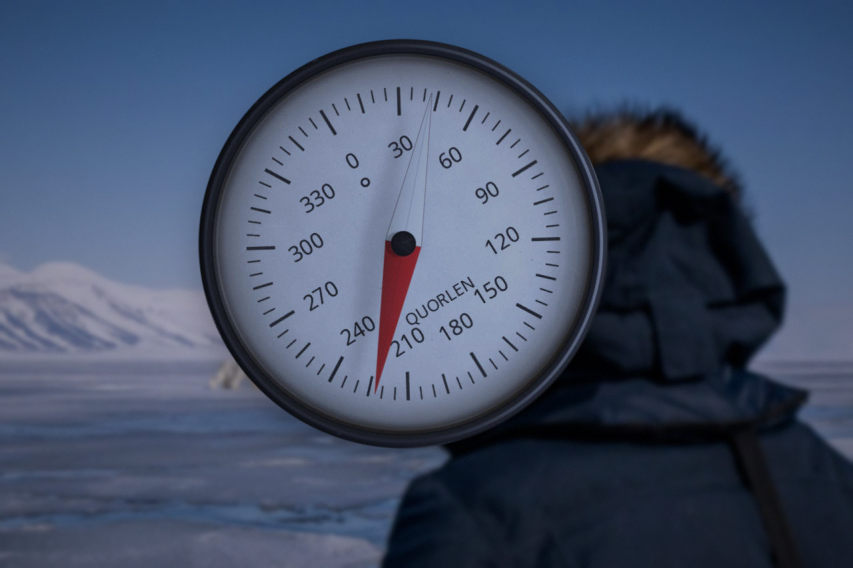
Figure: 222.5°
